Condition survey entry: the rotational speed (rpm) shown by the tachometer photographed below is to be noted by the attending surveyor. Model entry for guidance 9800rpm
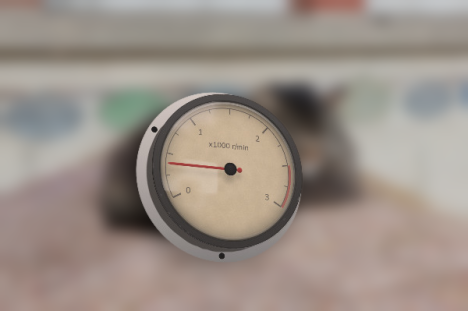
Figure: 375rpm
